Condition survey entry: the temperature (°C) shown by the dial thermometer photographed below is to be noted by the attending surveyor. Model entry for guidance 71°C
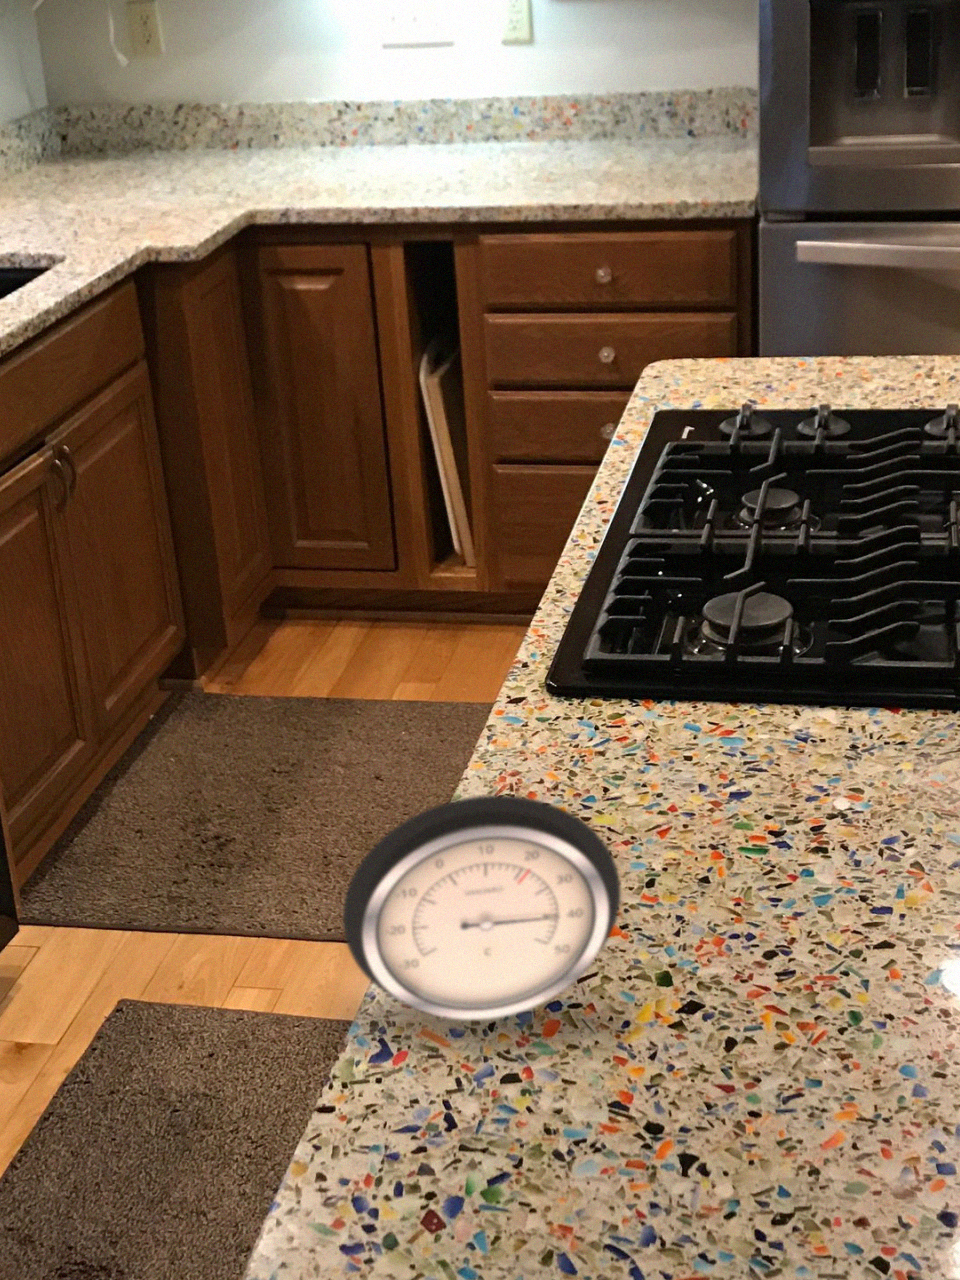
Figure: 40°C
